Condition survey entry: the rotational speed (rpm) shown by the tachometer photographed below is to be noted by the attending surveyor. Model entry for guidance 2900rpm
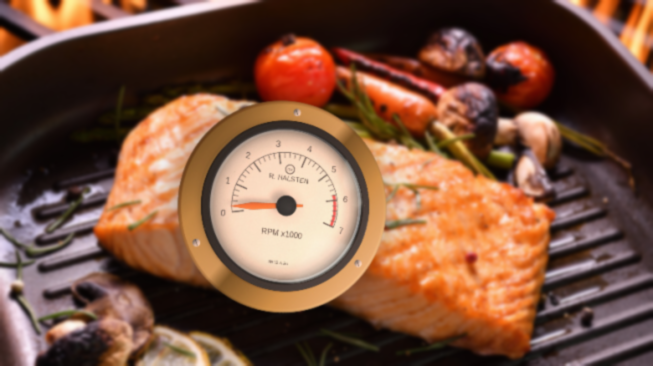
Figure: 200rpm
